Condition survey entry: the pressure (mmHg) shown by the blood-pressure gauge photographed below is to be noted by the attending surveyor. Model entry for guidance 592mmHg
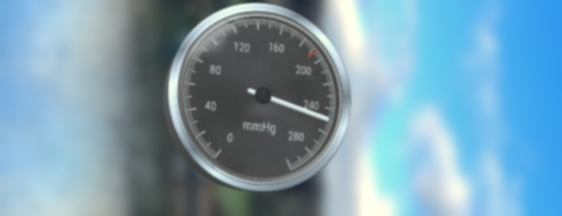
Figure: 250mmHg
